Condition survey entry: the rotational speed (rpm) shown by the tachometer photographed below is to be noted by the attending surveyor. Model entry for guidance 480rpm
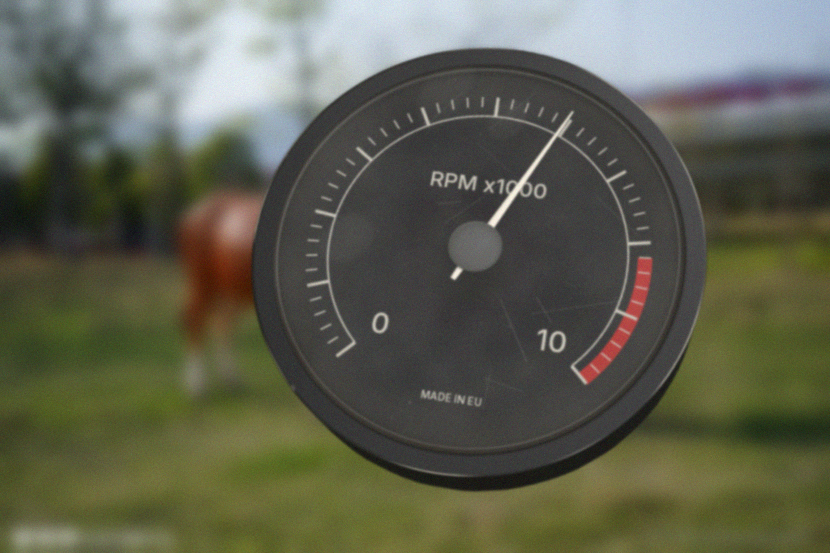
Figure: 6000rpm
